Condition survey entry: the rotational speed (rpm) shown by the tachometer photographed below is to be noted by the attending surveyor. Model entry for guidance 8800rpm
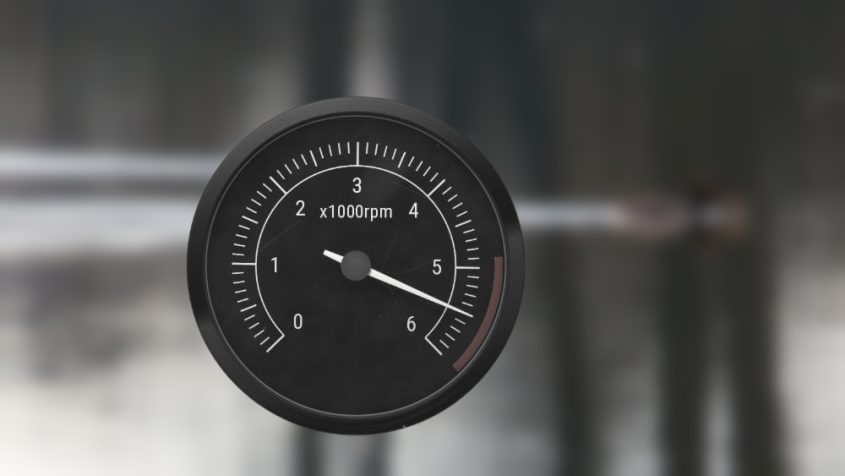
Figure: 5500rpm
